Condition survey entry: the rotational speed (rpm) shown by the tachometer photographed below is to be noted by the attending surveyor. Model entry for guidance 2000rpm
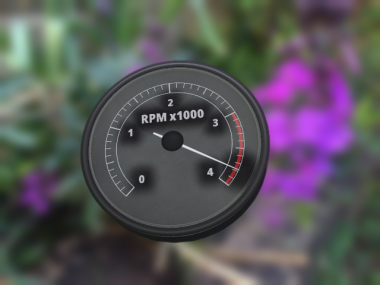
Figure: 3800rpm
